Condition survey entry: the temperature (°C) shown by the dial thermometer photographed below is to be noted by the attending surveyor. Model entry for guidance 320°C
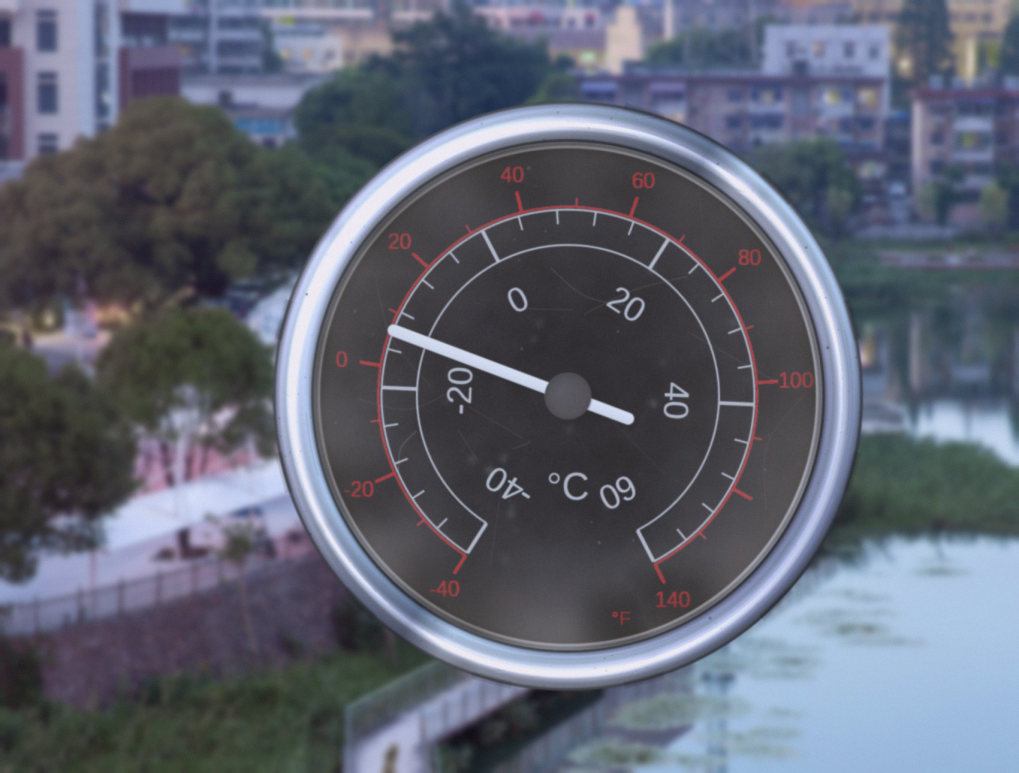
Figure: -14°C
